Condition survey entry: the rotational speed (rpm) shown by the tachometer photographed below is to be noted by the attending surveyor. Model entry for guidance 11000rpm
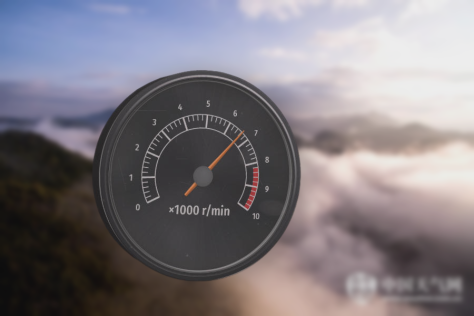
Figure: 6600rpm
